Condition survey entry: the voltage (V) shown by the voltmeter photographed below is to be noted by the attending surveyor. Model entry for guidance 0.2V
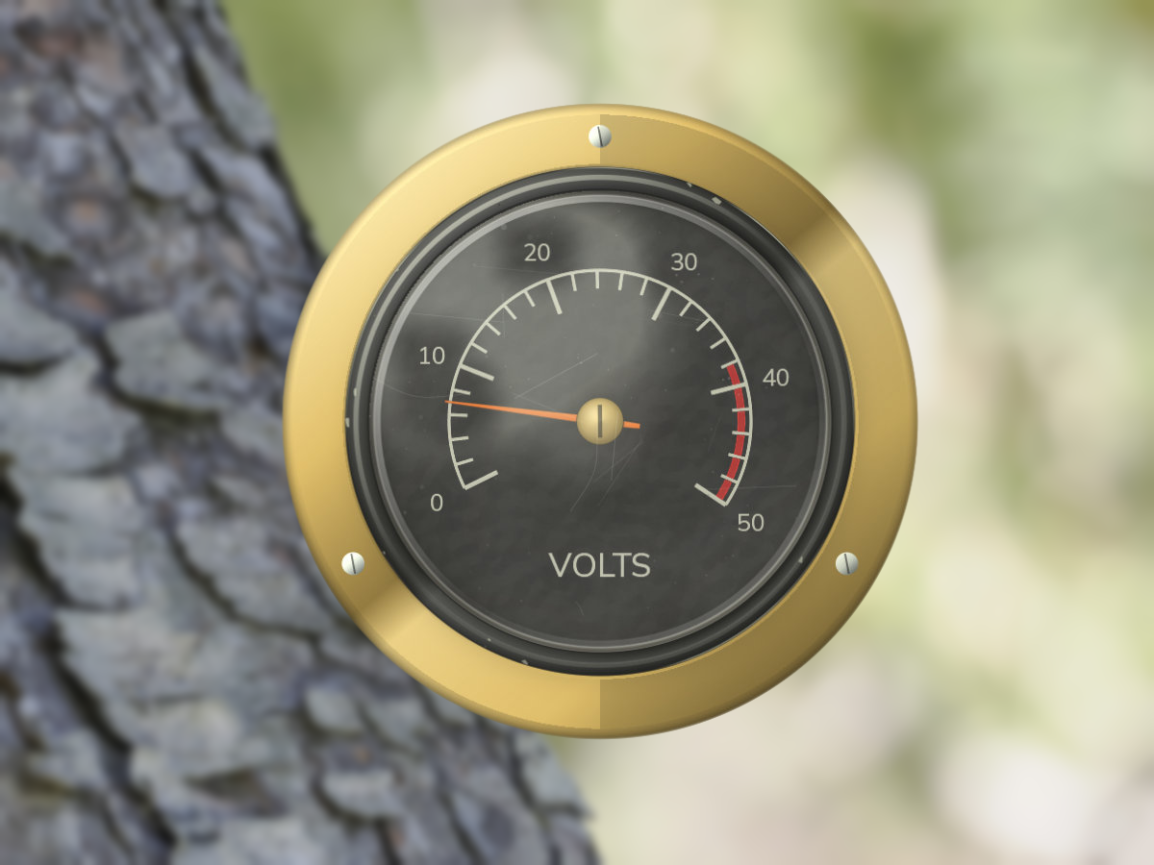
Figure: 7V
